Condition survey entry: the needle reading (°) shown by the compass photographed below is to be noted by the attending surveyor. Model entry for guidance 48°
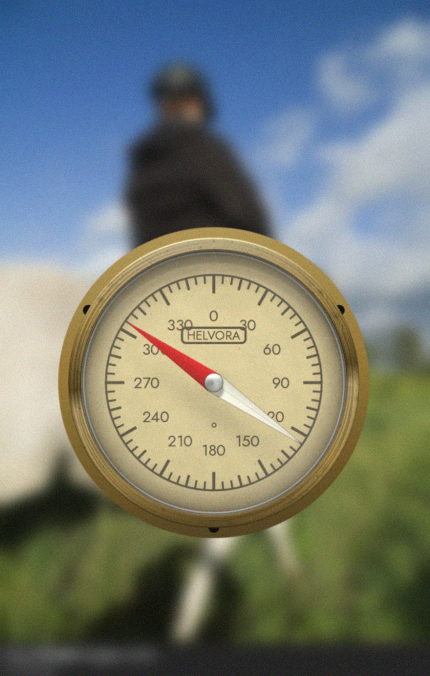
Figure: 305°
